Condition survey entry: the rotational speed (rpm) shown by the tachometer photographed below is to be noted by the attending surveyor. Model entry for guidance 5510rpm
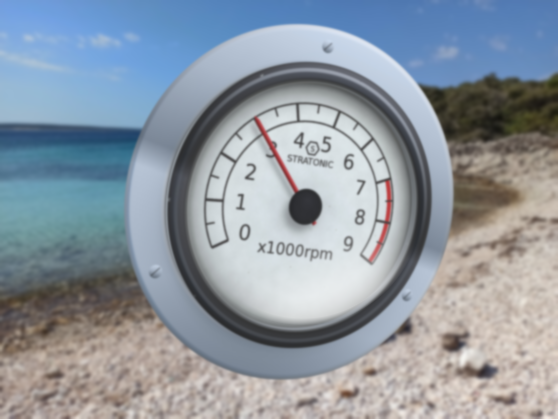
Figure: 3000rpm
